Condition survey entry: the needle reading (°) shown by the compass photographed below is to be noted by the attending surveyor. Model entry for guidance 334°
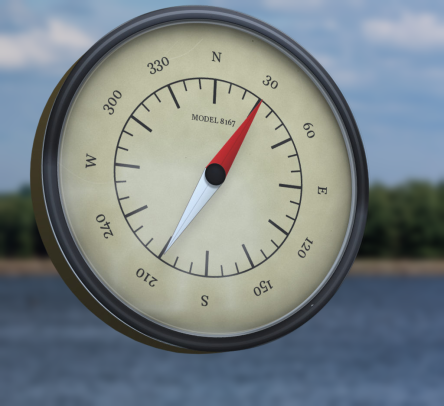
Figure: 30°
